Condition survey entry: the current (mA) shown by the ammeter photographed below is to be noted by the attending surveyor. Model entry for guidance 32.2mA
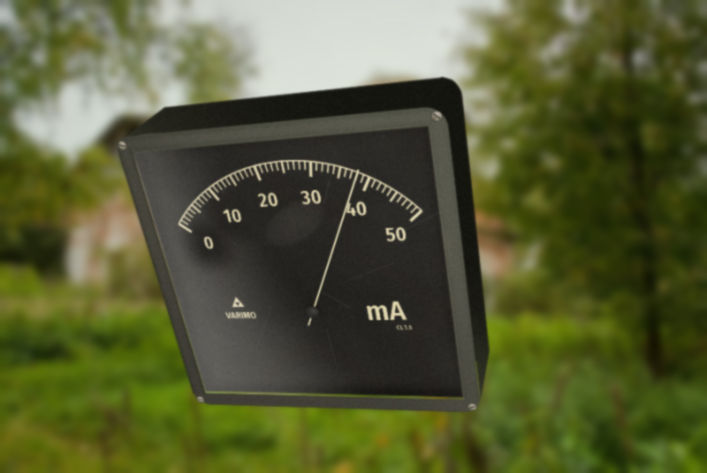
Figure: 38mA
